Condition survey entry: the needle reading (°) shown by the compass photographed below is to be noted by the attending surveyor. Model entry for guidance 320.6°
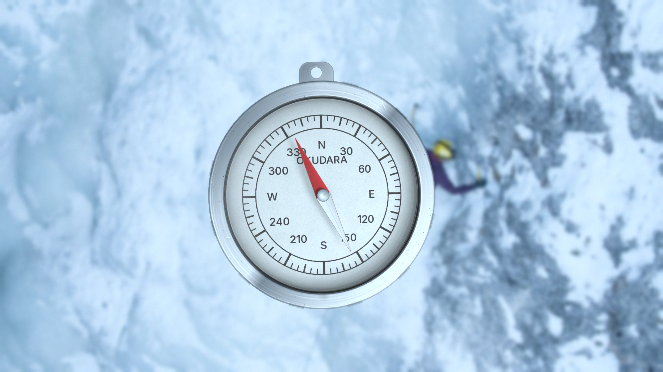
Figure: 335°
